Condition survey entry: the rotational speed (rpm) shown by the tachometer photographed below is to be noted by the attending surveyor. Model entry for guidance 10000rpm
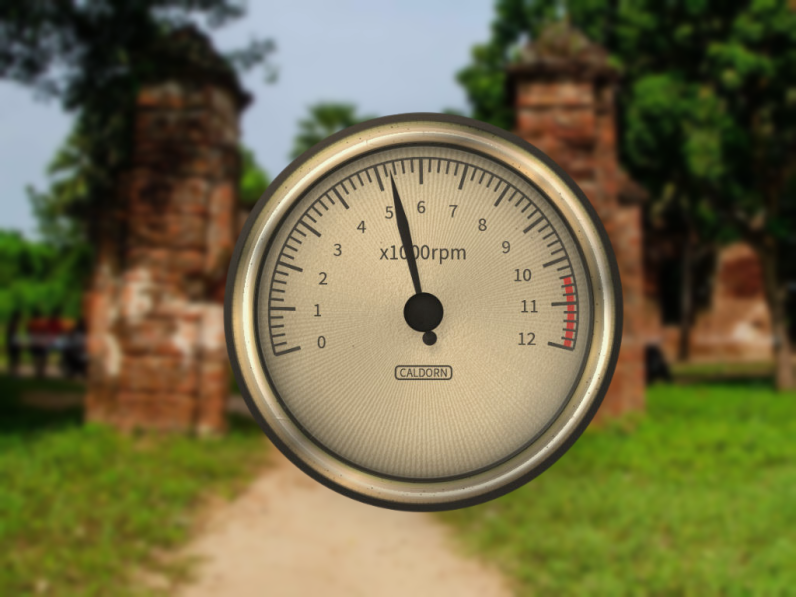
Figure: 5300rpm
